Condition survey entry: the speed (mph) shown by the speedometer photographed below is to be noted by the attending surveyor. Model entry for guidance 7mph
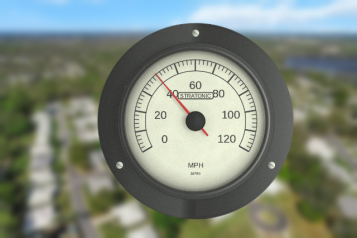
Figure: 40mph
